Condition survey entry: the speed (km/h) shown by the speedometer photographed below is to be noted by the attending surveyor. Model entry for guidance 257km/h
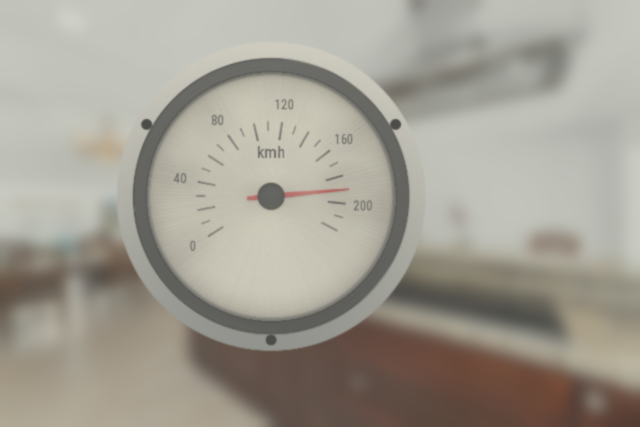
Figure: 190km/h
